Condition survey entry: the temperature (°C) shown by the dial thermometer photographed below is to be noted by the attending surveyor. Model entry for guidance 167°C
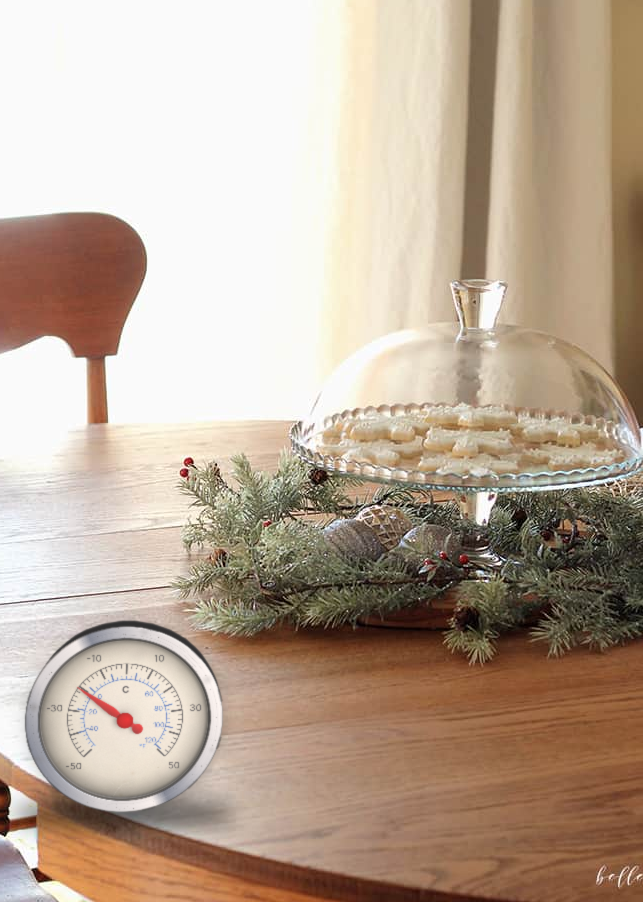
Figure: -20°C
